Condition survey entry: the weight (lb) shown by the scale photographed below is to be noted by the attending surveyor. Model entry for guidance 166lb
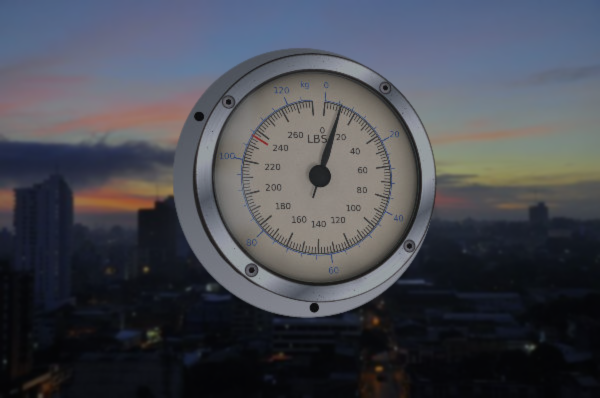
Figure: 10lb
